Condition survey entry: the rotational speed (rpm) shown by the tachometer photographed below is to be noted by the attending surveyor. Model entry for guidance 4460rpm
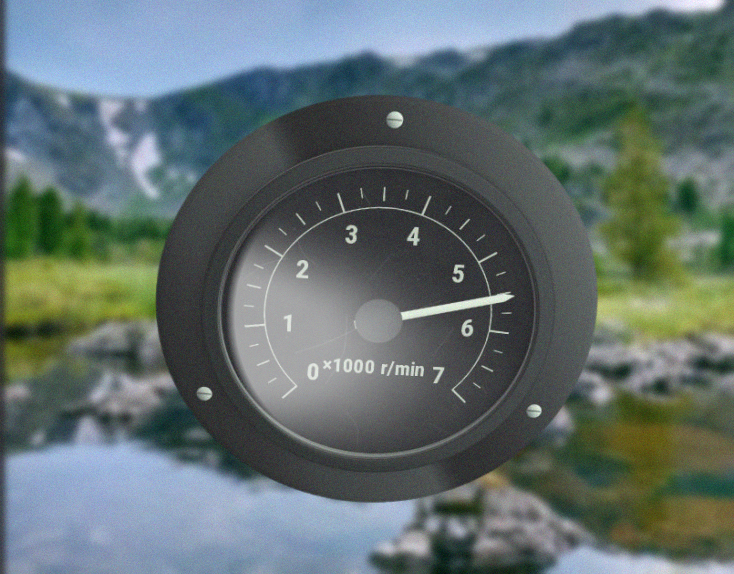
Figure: 5500rpm
